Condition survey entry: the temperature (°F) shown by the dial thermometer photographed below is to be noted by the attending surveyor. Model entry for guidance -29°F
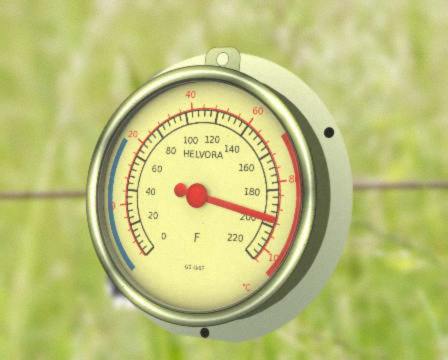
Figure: 196°F
